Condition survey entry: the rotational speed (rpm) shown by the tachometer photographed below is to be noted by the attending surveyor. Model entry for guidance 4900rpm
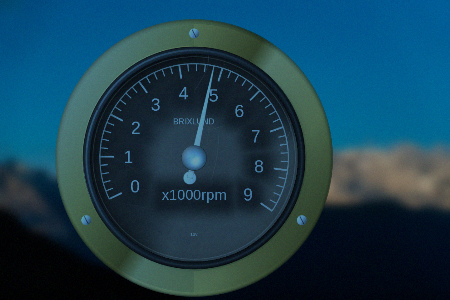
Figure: 4800rpm
